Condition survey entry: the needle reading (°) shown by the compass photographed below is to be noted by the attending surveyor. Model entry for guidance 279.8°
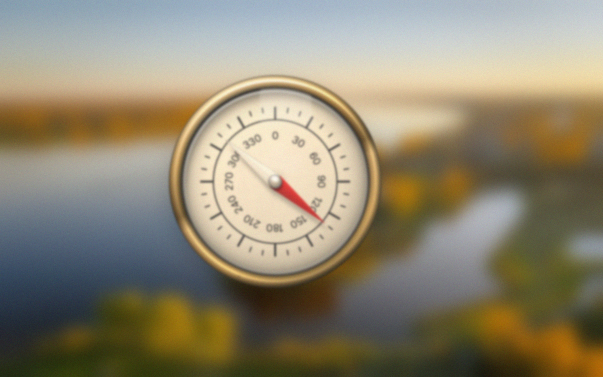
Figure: 130°
